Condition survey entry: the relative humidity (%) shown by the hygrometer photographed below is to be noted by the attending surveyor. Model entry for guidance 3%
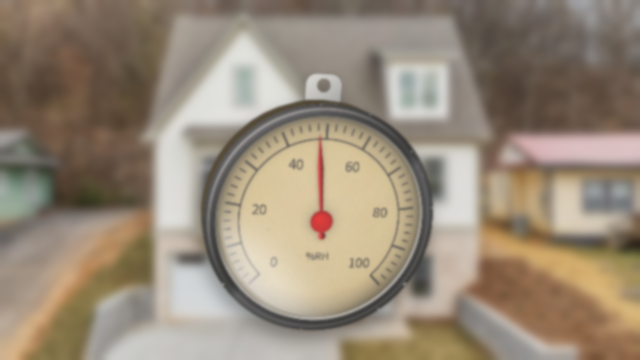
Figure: 48%
